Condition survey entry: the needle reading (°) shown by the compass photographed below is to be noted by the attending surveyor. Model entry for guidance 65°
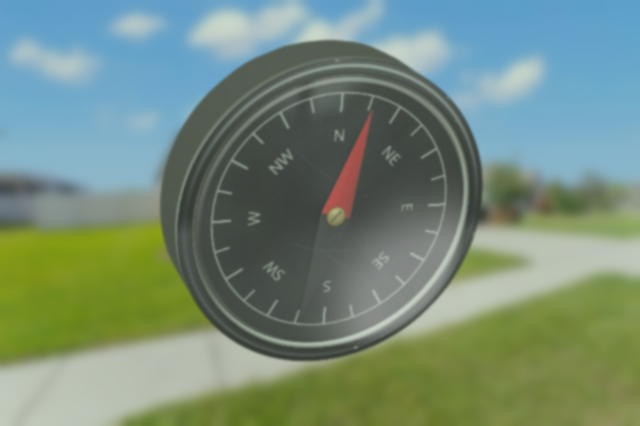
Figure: 15°
